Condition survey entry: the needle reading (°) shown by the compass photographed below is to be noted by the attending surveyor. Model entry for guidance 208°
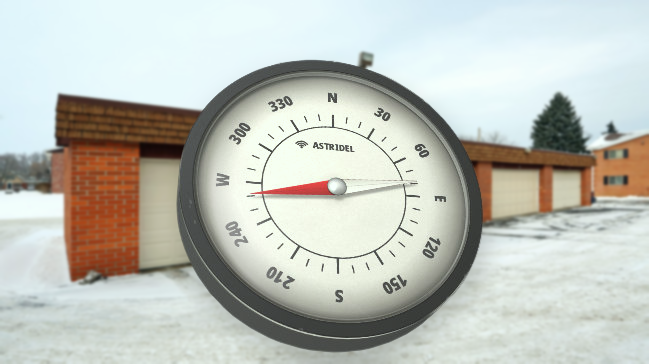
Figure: 260°
